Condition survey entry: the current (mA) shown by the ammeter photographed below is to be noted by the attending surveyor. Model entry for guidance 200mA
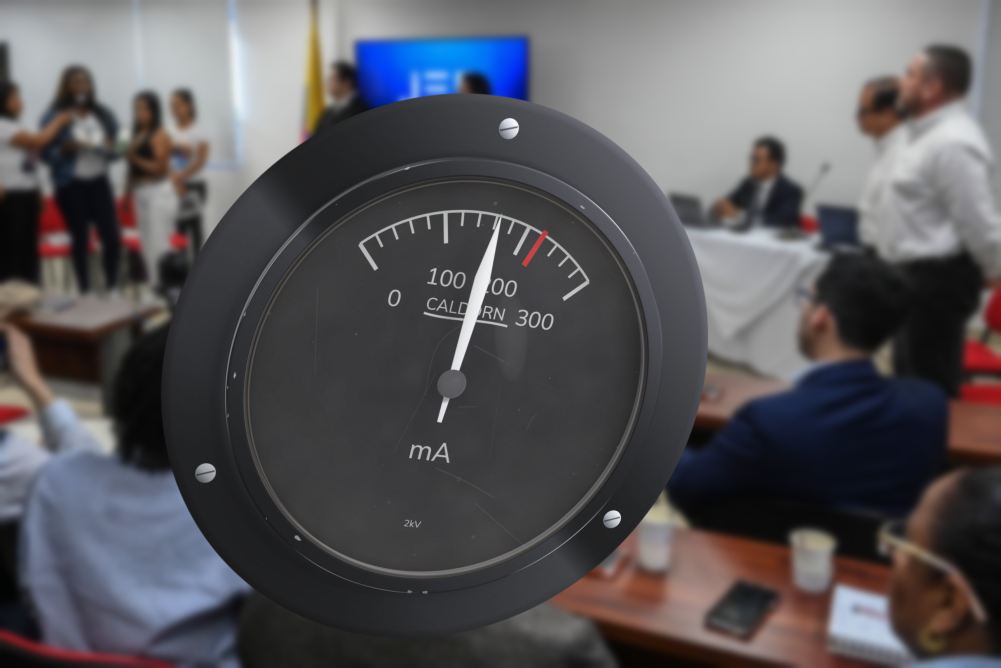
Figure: 160mA
